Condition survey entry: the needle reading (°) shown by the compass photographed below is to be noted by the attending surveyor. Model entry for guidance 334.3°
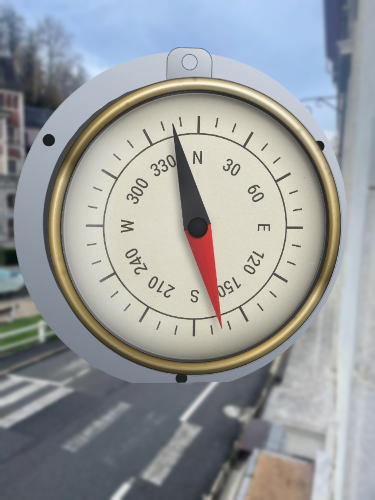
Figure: 165°
